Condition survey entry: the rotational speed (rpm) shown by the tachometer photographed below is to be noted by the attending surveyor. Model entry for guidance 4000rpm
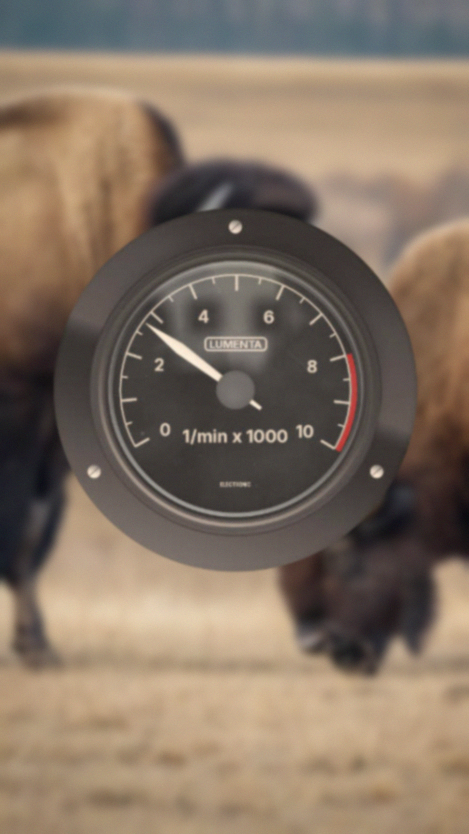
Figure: 2750rpm
